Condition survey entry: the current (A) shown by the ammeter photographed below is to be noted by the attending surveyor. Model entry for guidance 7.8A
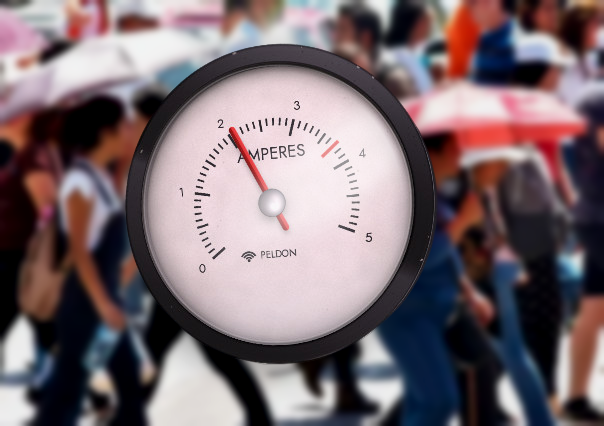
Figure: 2.1A
